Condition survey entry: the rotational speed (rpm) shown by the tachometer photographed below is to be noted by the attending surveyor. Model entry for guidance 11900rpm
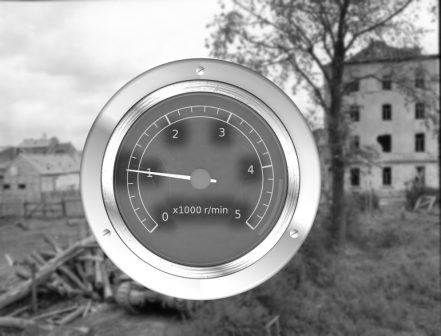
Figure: 1000rpm
